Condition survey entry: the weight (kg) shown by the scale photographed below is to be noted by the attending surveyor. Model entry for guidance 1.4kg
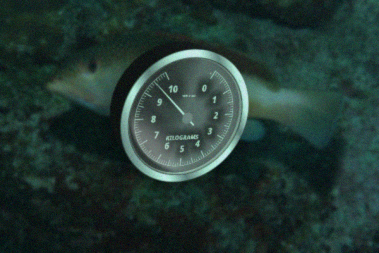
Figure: 9.5kg
